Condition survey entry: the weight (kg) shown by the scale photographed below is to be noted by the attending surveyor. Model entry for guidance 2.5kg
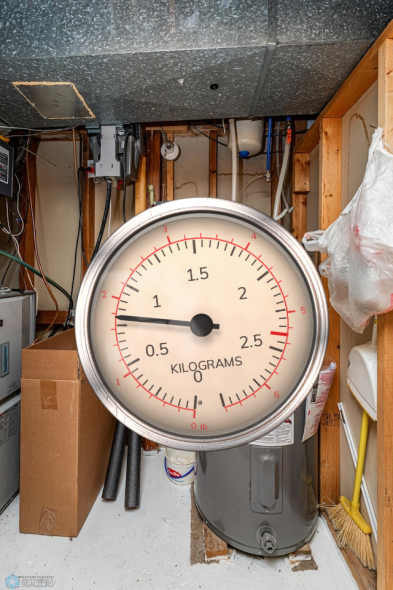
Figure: 0.8kg
